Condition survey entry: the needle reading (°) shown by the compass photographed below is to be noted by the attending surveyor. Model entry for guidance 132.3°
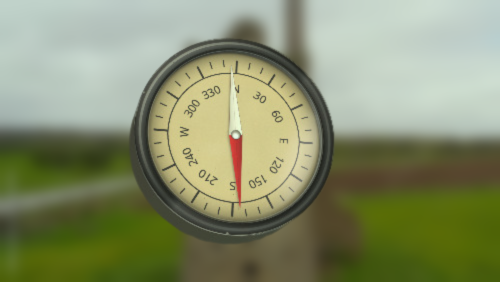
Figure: 175°
